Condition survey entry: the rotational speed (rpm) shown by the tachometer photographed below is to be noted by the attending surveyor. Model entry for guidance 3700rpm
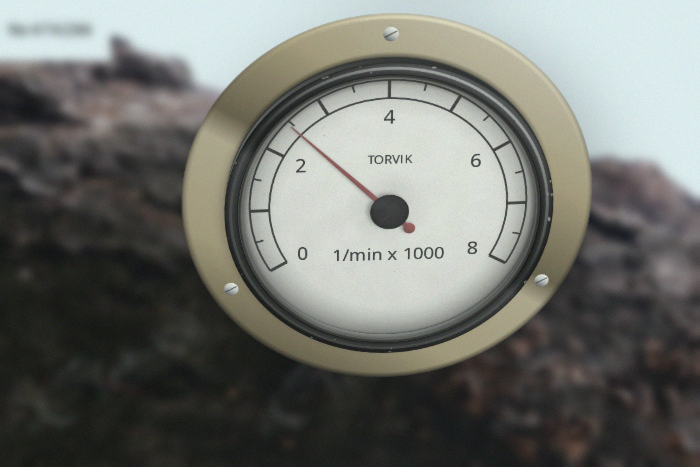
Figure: 2500rpm
